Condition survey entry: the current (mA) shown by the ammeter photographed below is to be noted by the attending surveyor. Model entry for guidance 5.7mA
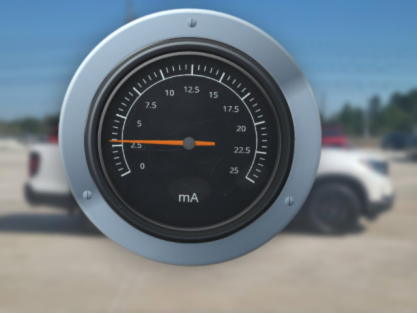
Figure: 3mA
